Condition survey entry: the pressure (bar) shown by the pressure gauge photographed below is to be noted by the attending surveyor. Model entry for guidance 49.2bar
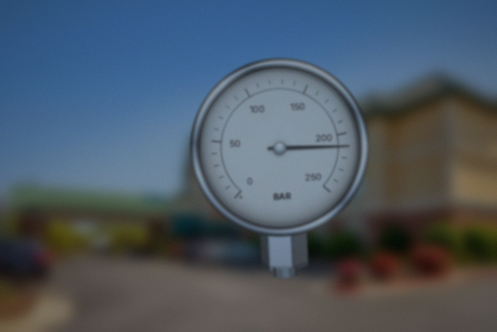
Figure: 210bar
